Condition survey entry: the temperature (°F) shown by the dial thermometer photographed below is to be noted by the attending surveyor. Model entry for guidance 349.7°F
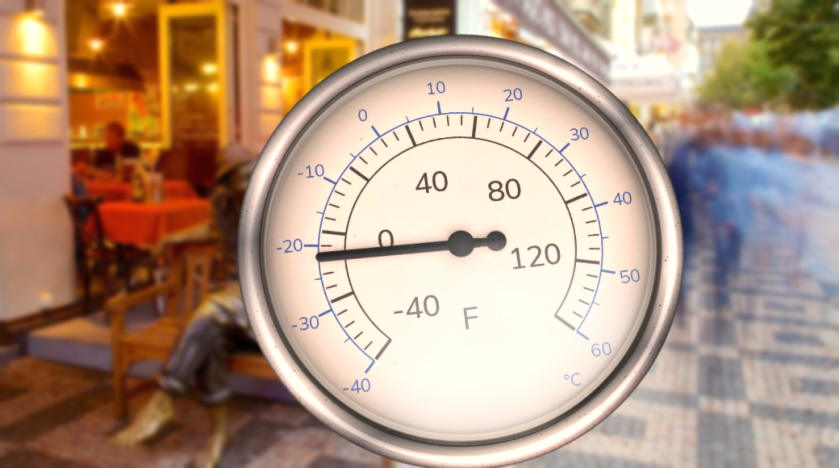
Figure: -8°F
